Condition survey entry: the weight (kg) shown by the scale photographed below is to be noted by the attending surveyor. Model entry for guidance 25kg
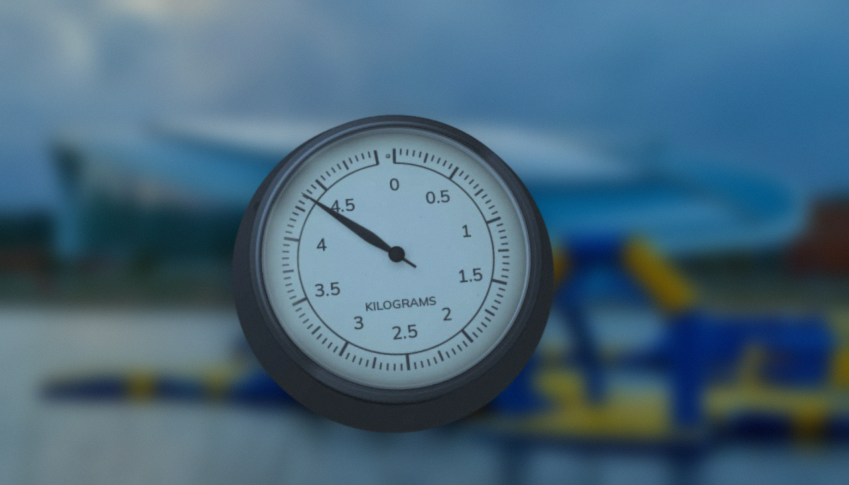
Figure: 4.35kg
